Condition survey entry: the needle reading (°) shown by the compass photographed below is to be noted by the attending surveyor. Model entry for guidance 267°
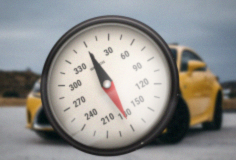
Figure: 180°
